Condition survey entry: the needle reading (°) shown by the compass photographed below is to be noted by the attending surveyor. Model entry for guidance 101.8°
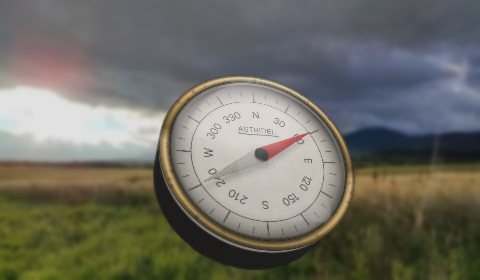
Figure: 60°
